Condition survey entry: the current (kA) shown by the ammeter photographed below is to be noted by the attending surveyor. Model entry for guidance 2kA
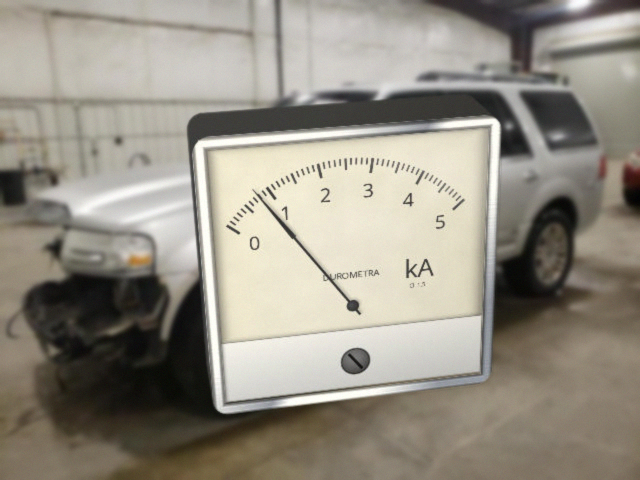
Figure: 0.8kA
